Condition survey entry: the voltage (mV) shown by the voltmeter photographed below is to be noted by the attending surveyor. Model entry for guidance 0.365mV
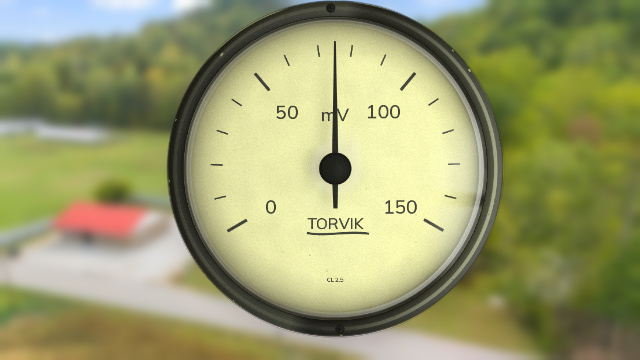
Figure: 75mV
